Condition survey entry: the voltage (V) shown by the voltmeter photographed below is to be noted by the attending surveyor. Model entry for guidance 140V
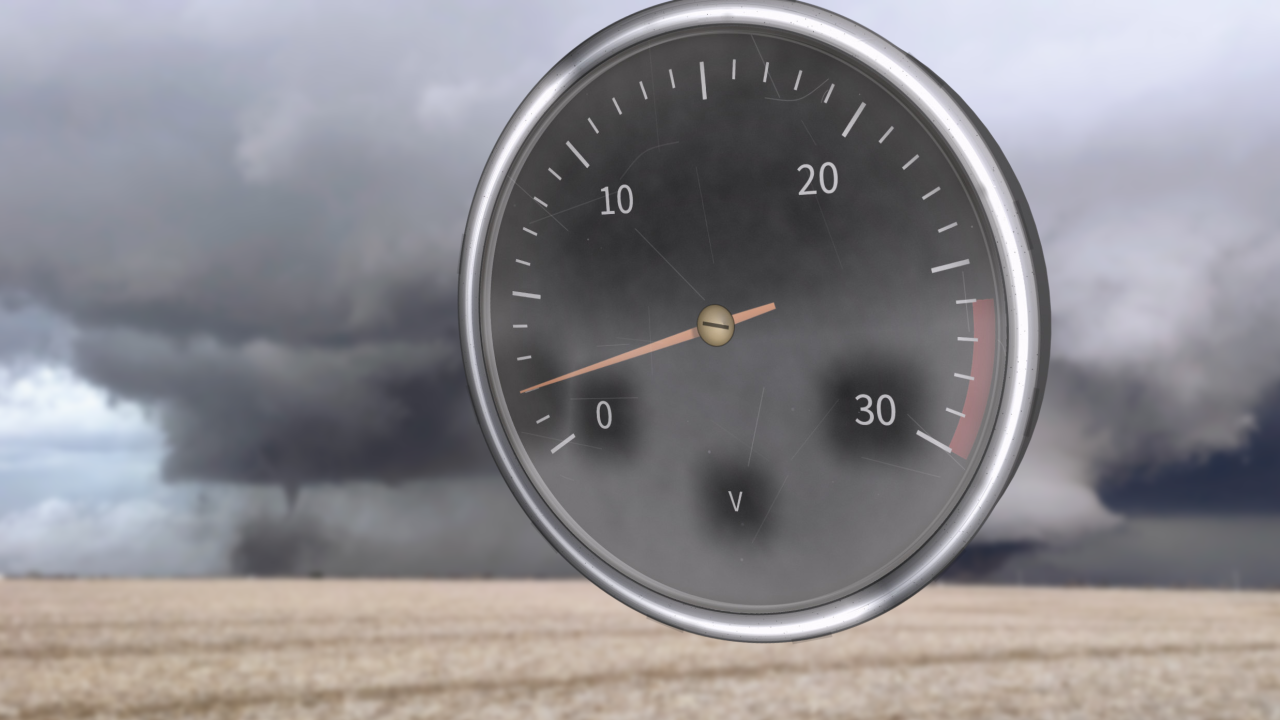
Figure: 2V
